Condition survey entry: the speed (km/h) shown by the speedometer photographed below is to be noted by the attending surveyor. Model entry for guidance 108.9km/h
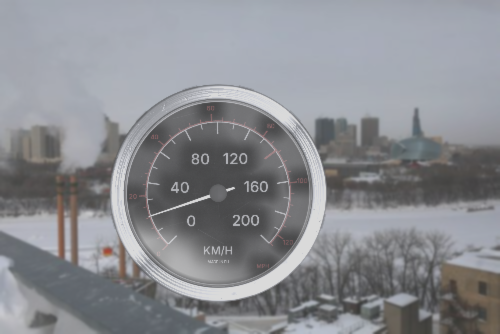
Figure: 20km/h
